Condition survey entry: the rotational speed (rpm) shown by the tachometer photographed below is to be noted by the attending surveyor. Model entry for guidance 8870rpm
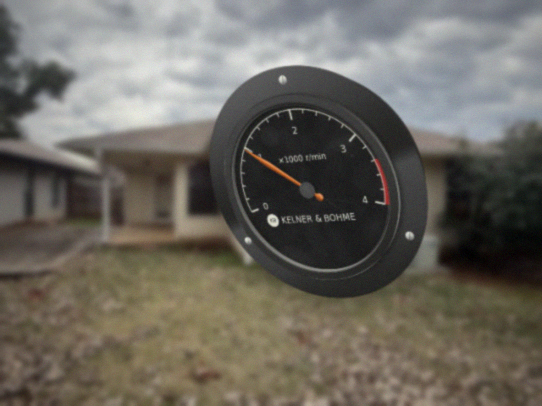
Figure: 1000rpm
